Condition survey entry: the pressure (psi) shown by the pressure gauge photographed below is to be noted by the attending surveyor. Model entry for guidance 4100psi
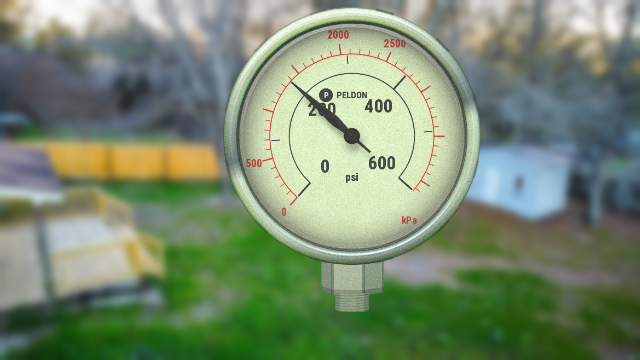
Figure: 200psi
